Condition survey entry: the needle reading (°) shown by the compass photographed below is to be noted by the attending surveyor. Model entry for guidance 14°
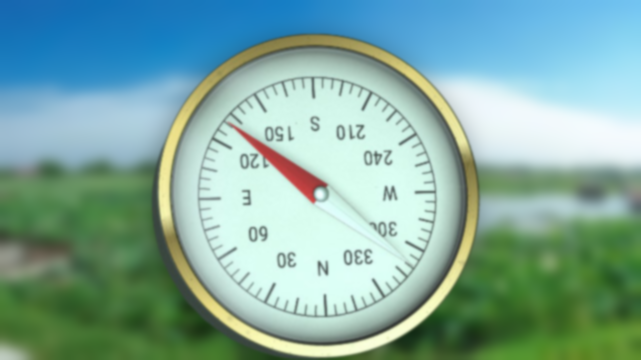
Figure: 130°
